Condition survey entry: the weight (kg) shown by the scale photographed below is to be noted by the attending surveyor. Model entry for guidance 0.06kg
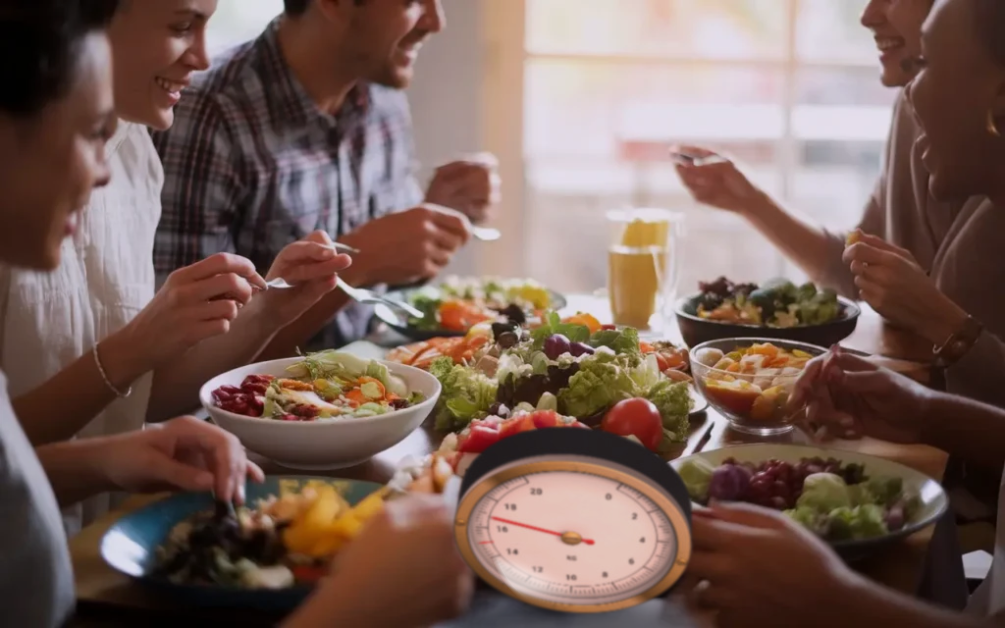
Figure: 17kg
